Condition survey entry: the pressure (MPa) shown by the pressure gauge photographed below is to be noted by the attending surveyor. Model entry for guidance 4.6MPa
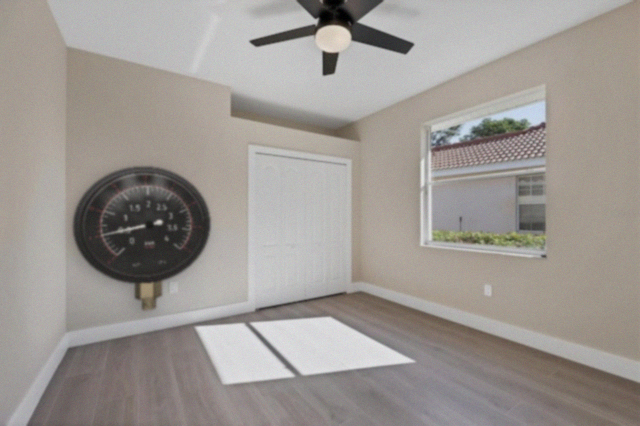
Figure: 0.5MPa
